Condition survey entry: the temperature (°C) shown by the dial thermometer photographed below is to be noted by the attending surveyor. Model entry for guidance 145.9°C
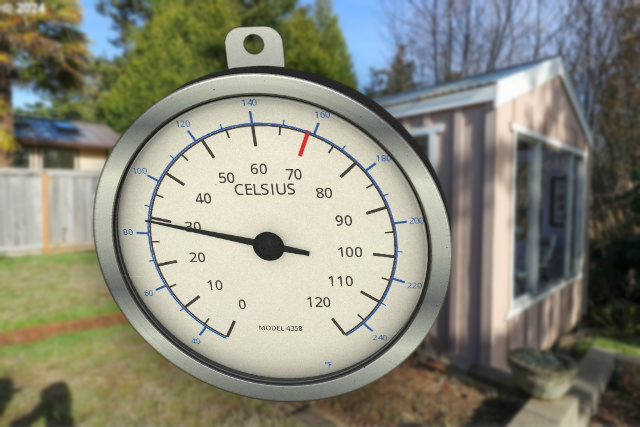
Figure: 30°C
